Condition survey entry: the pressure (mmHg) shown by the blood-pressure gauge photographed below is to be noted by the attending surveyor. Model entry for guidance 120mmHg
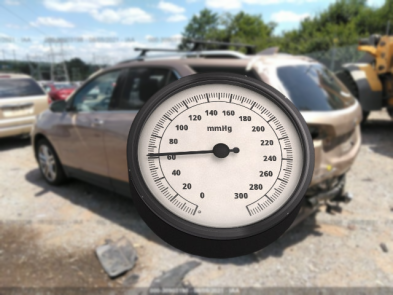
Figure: 60mmHg
